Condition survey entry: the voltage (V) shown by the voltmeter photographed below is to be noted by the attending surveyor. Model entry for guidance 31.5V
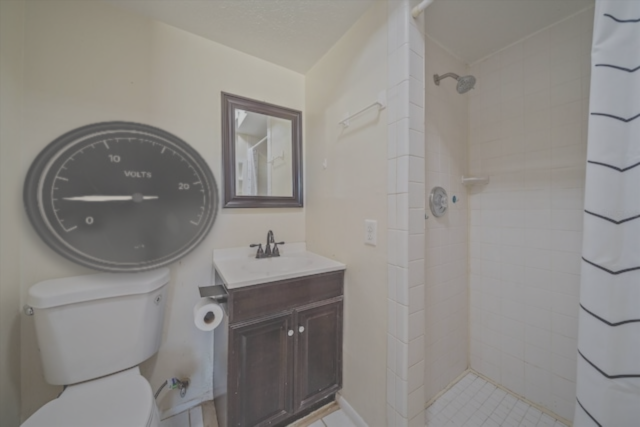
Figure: 3V
